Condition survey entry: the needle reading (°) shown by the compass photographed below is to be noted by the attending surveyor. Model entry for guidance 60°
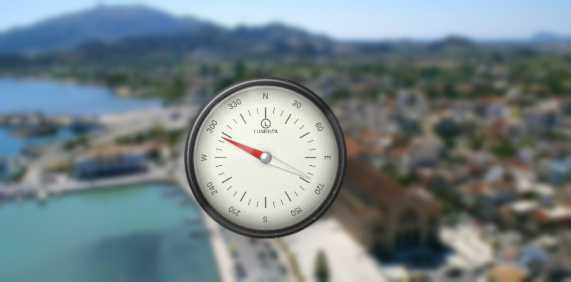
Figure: 295°
